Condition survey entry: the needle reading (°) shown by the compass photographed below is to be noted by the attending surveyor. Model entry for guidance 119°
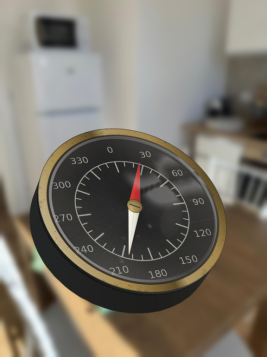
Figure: 25°
